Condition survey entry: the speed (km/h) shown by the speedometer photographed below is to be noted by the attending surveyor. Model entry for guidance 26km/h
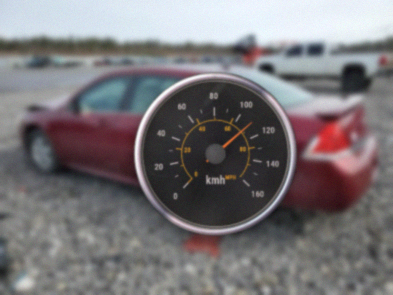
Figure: 110km/h
